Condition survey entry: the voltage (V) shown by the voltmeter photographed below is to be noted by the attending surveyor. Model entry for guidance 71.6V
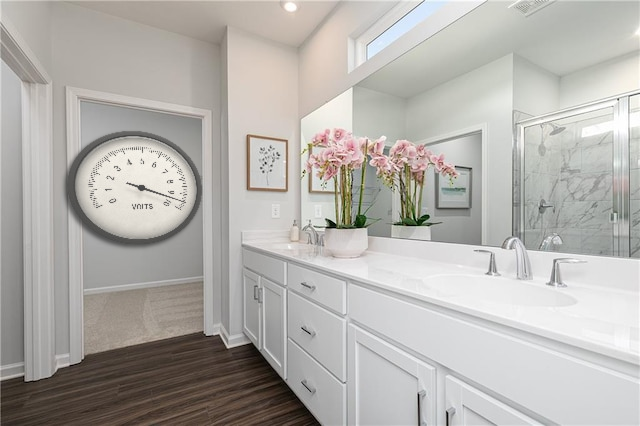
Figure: 9.5V
